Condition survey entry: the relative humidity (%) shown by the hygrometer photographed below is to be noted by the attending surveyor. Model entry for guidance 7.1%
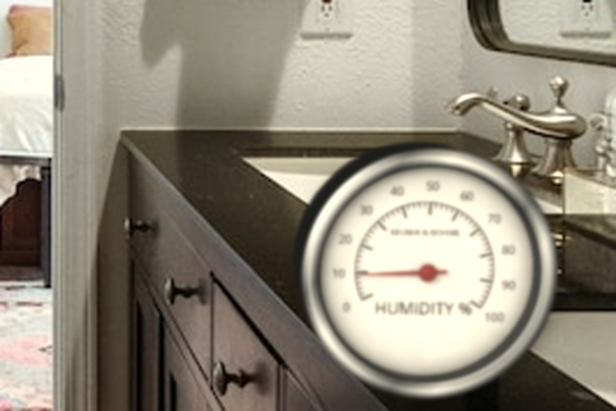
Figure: 10%
